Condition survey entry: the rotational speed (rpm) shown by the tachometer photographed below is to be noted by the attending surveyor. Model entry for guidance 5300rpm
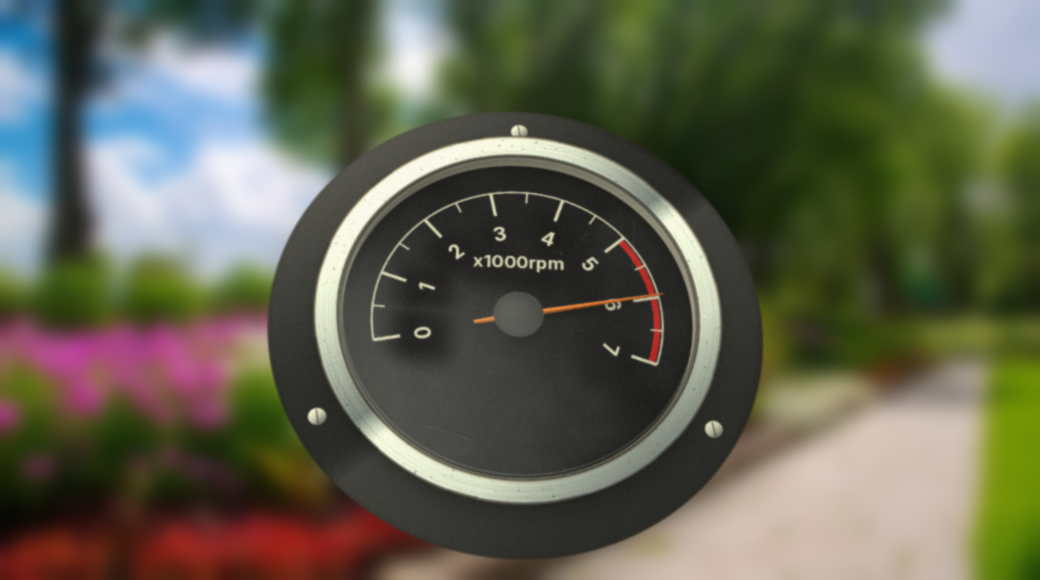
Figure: 6000rpm
